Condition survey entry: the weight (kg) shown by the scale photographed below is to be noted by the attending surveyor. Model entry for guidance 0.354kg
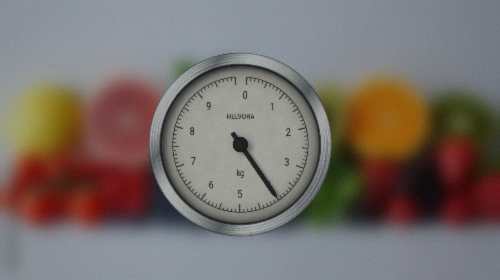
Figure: 4kg
